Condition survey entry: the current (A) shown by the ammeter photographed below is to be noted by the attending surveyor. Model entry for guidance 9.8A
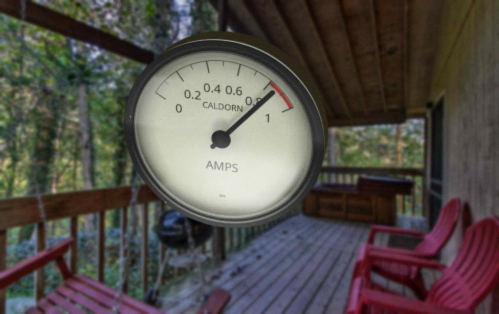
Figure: 0.85A
